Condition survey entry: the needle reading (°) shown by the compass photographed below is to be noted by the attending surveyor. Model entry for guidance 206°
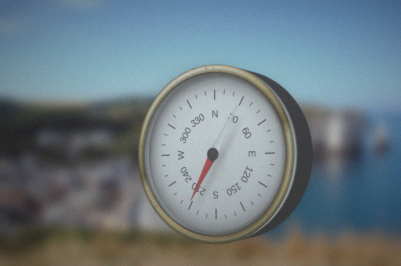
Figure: 210°
